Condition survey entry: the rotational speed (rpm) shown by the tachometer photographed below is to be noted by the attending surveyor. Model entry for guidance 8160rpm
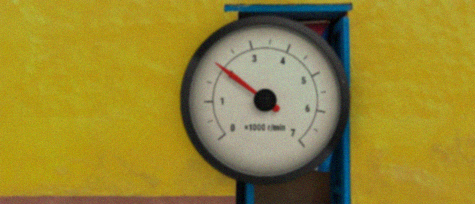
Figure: 2000rpm
